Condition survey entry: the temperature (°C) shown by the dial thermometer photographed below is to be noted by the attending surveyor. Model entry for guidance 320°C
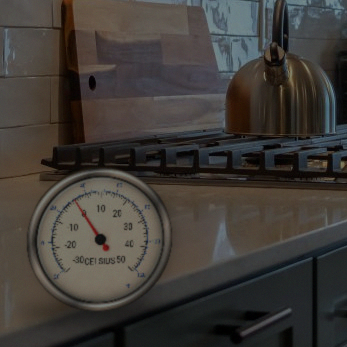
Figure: 0°C
